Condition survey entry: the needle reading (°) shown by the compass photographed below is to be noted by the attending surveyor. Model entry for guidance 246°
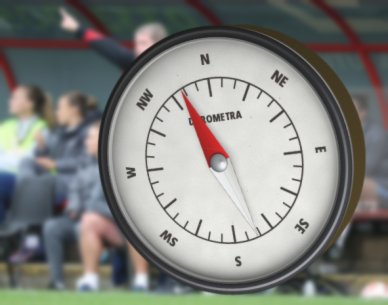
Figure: 340°
